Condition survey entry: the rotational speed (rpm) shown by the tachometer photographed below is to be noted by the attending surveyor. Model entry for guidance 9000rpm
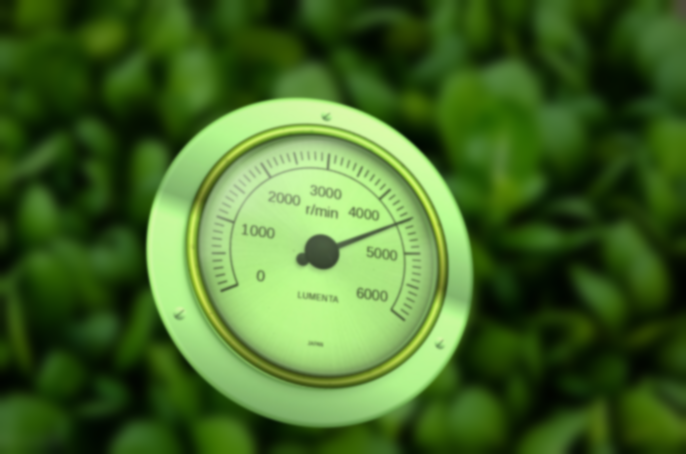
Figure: 4500rpm
